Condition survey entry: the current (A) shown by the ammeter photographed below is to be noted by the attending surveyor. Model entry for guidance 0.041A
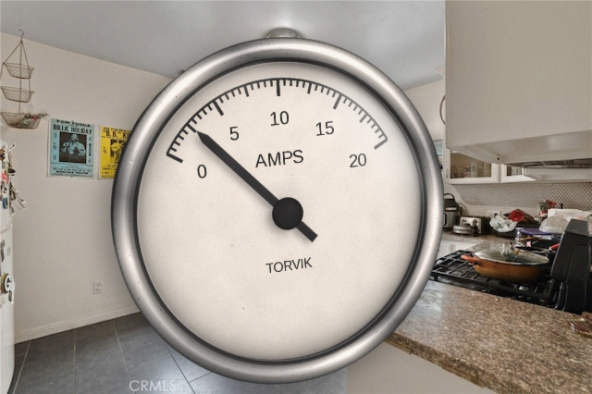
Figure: 2.5A
